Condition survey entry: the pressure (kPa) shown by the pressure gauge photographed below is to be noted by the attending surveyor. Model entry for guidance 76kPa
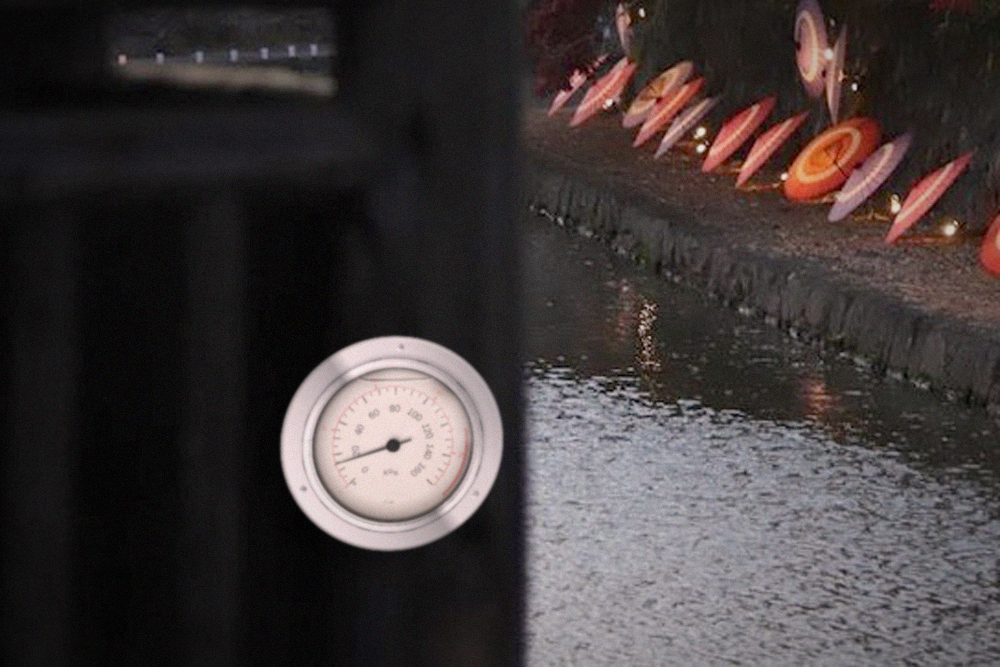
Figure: 15kPa
